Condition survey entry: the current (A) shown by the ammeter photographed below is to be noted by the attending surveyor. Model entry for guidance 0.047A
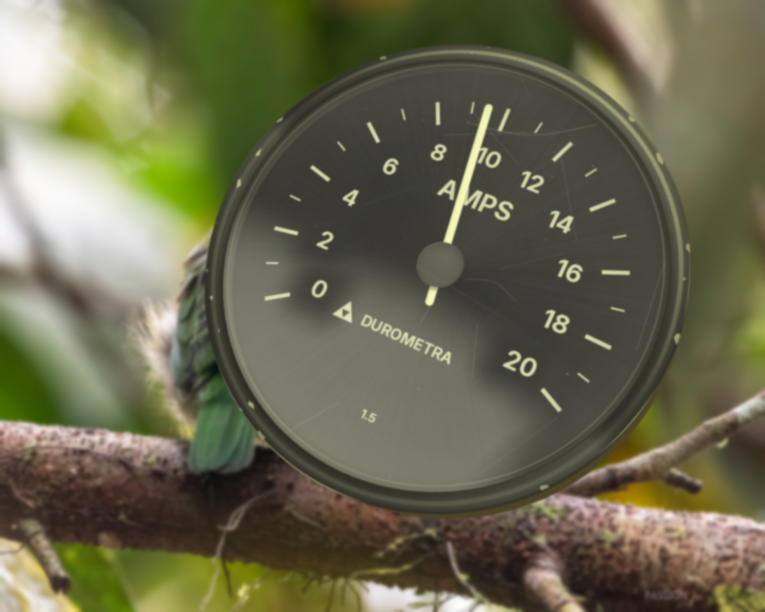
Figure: 9.5A
